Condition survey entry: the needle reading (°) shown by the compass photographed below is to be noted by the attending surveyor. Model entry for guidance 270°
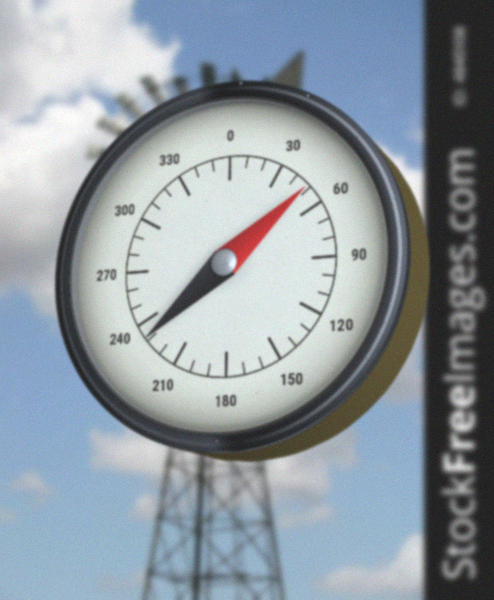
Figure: 50°
